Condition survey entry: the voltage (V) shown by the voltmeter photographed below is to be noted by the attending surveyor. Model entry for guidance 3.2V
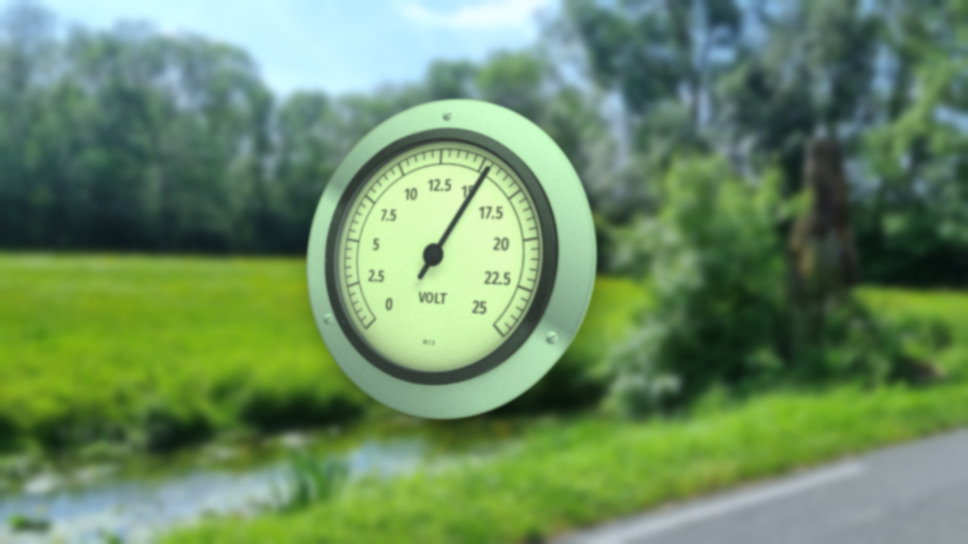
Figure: 15.5V
